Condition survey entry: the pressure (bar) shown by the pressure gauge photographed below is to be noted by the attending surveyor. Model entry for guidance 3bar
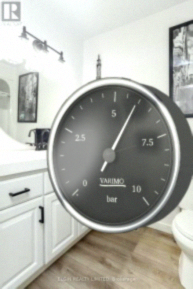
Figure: 6bar
